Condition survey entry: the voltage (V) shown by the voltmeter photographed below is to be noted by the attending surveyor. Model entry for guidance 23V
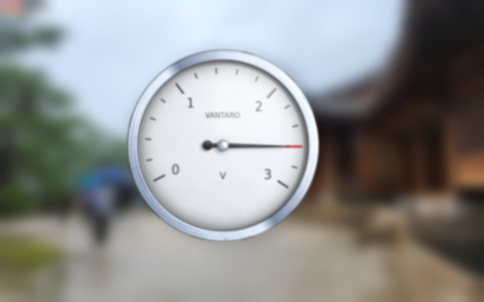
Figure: 2.6V
